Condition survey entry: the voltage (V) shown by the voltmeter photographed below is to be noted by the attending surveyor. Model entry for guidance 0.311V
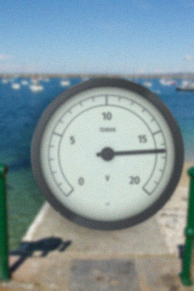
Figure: 16.5V
